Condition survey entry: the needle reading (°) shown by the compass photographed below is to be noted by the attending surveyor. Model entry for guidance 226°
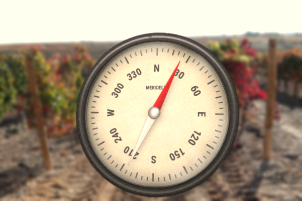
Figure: 25°
